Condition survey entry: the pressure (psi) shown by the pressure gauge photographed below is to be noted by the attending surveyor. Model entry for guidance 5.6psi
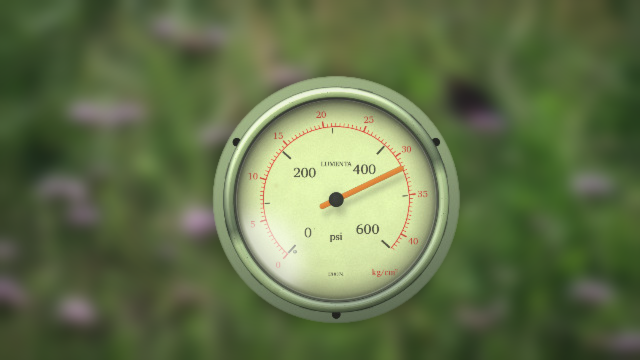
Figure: 450psi
